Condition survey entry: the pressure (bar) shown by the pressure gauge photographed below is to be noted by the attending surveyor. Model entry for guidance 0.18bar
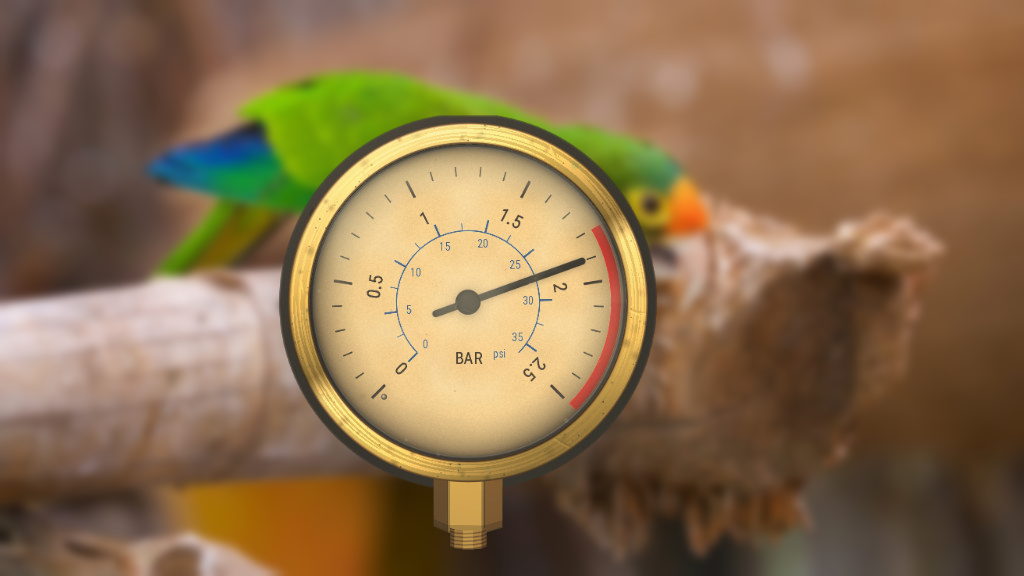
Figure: 1.9bar
